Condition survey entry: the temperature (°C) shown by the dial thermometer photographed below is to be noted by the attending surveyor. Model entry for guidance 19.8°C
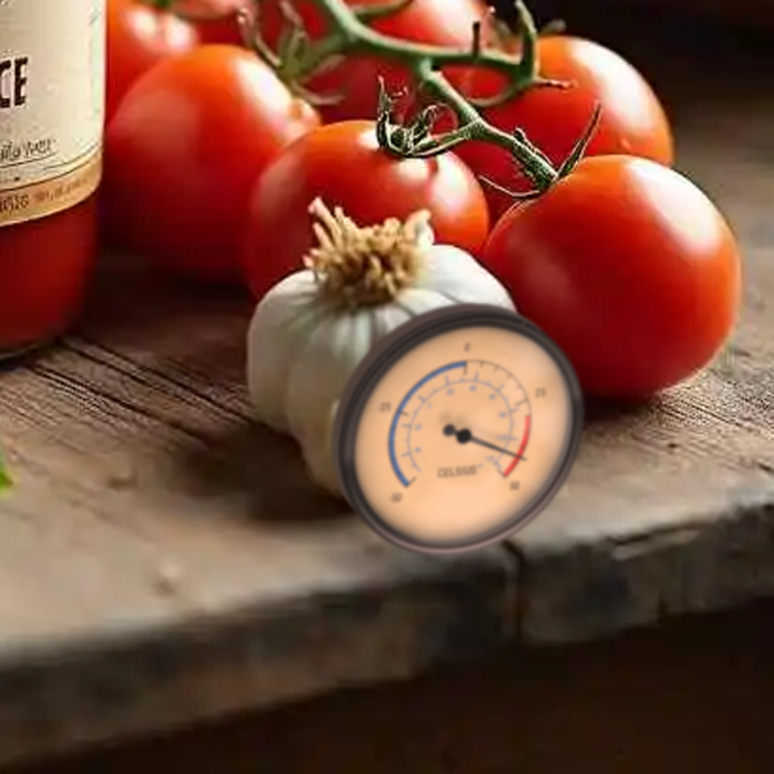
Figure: 42.5°C
